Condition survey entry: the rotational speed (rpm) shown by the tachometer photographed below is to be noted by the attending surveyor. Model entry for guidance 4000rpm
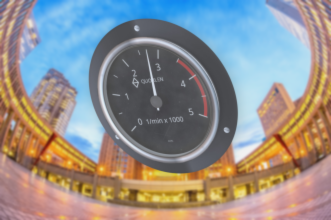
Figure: 2750rpm
